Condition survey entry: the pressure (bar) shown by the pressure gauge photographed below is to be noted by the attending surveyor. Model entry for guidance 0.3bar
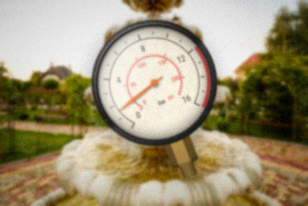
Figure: 1.5bar
